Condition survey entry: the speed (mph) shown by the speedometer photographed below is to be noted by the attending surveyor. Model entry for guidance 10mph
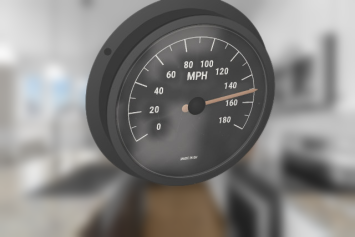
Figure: 150mph
